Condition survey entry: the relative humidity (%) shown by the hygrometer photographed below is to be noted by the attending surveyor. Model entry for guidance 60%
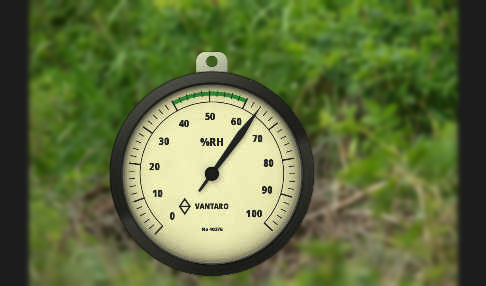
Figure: 64%
